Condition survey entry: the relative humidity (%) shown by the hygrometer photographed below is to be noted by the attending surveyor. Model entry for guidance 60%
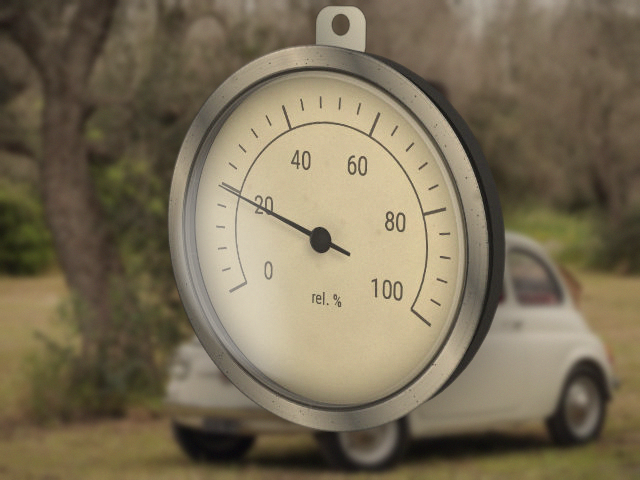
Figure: 20%
